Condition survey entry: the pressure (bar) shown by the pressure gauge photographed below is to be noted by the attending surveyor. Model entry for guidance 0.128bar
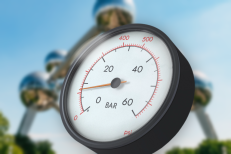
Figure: 7.5bar
